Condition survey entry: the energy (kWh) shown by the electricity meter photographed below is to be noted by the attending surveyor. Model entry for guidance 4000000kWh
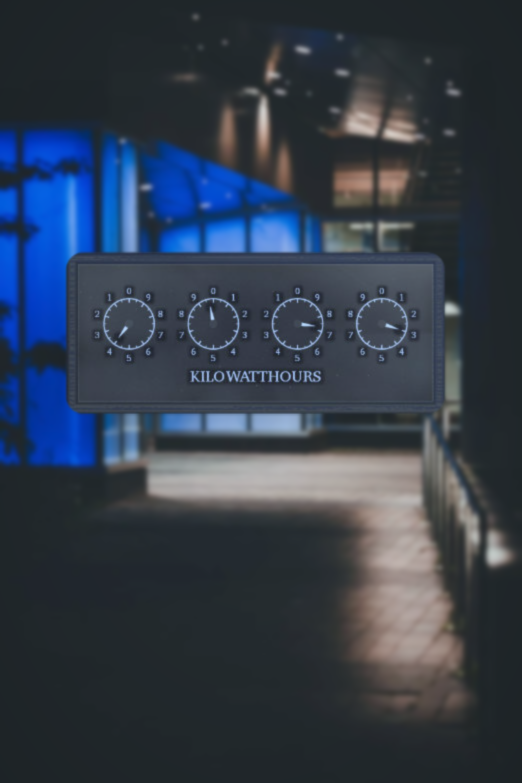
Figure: 3973kWh
